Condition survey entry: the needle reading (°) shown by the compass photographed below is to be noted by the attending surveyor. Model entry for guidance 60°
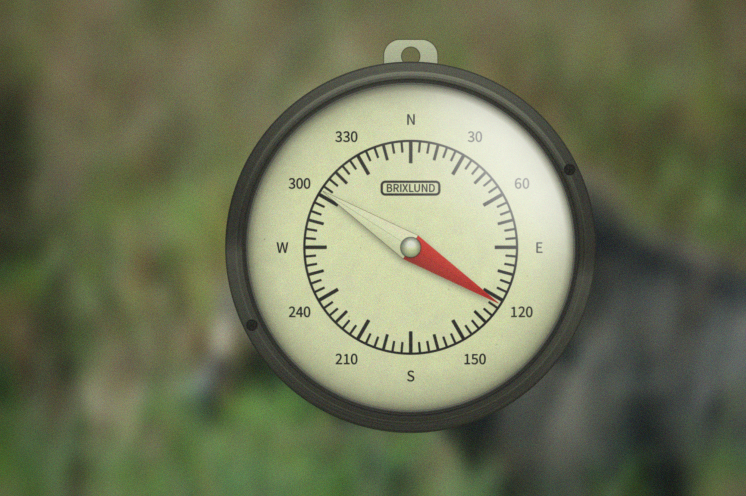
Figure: 122.5°
